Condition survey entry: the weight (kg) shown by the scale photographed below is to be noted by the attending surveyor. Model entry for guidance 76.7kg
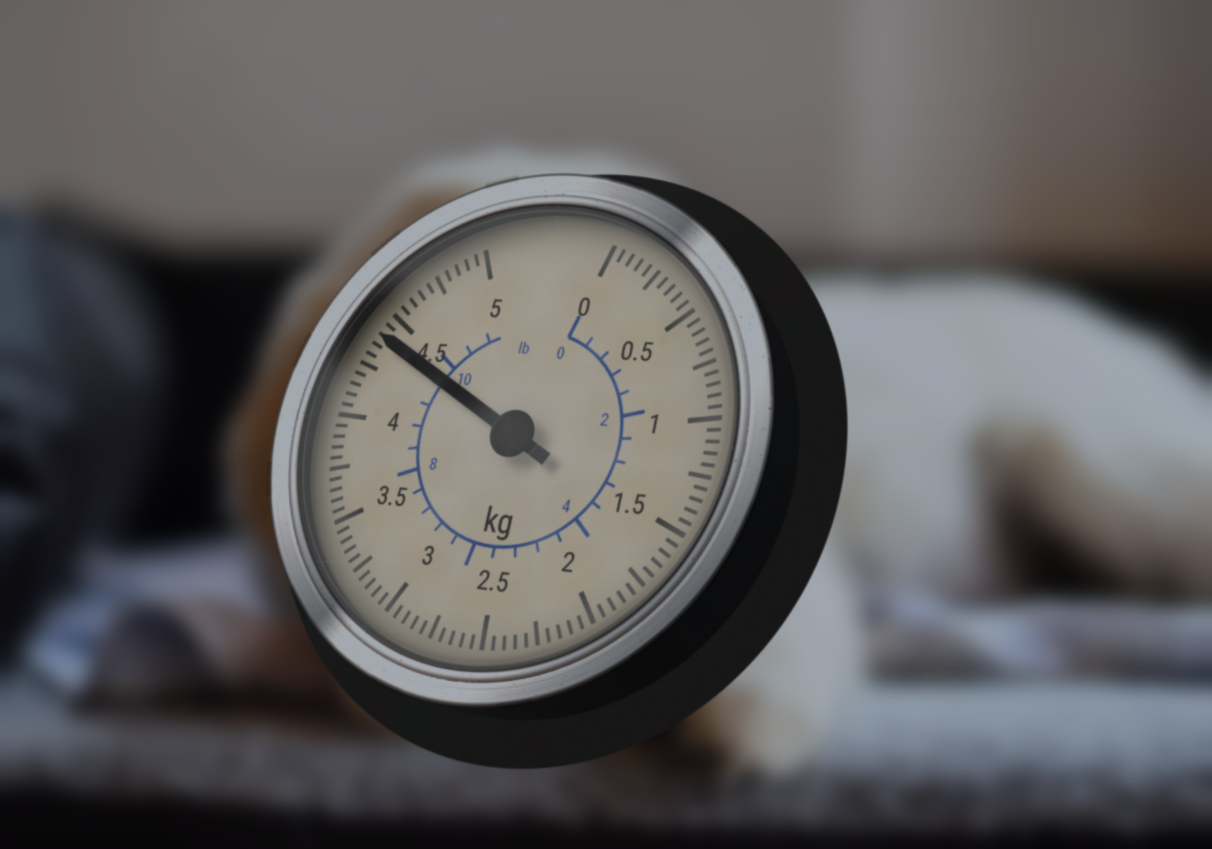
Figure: 4.4kg
